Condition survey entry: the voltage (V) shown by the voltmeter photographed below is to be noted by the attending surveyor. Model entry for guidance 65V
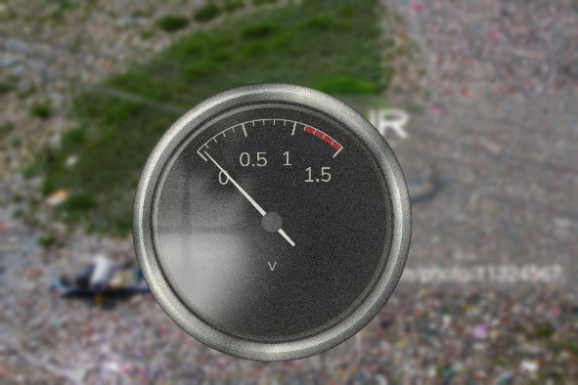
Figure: 0.05V
